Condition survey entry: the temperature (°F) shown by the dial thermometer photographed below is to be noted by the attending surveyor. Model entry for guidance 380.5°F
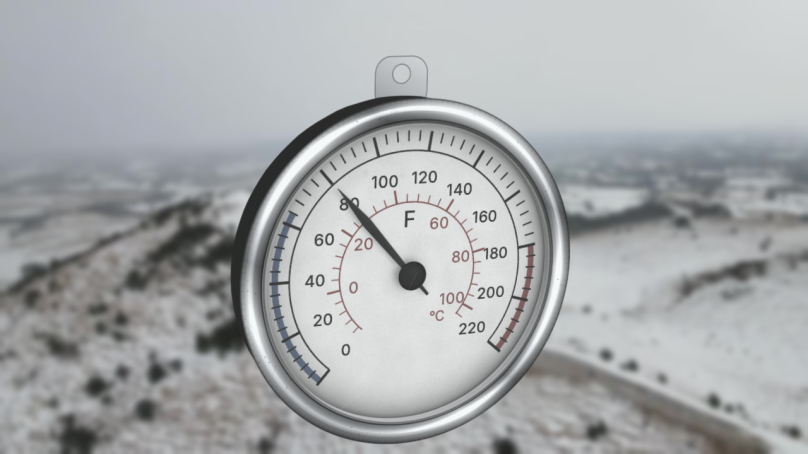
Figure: 80°F
